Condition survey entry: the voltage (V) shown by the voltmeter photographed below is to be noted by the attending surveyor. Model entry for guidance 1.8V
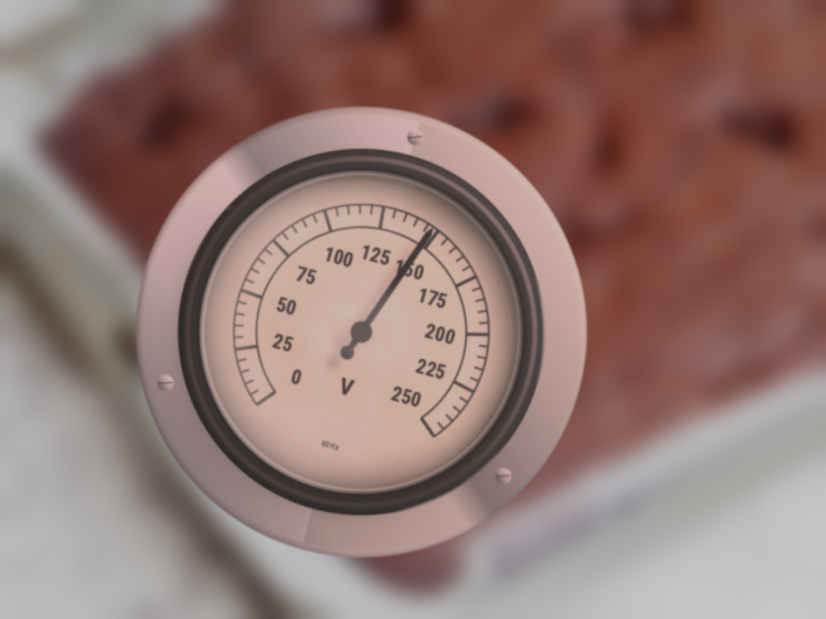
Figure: 147.5V
